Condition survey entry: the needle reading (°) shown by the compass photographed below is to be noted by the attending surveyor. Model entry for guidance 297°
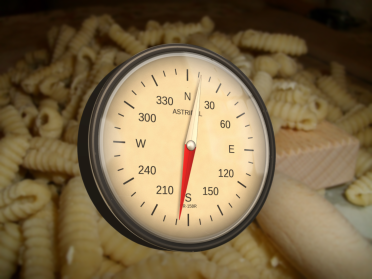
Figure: 190°
